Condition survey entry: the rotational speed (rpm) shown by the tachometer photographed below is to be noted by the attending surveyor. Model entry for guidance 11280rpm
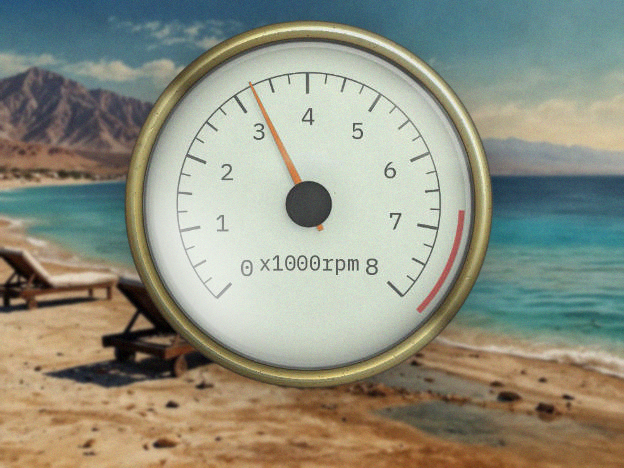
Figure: 3250rpm
